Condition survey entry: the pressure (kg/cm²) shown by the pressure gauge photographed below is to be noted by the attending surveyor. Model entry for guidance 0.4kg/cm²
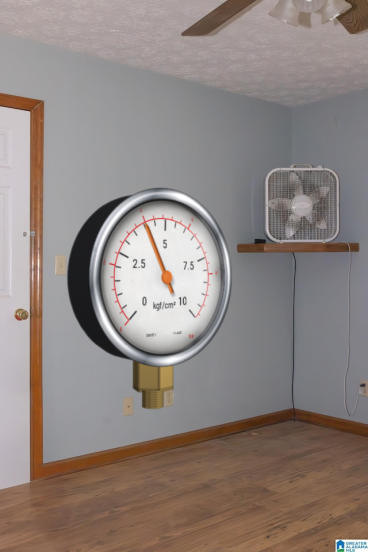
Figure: 4kg/cm²
